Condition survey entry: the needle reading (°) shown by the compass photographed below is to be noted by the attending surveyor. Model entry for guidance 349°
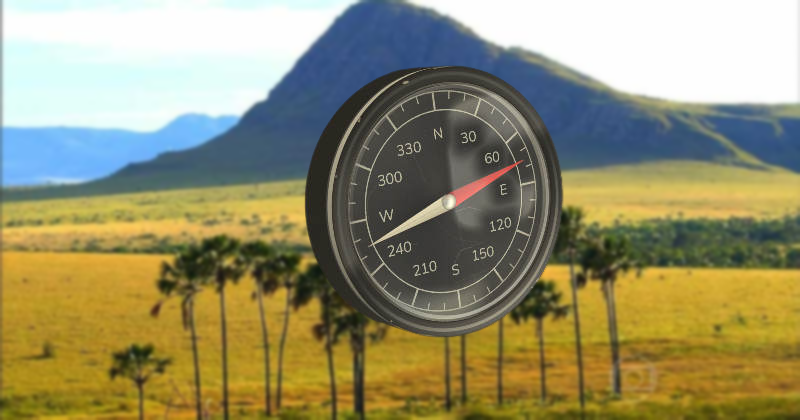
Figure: 75°
